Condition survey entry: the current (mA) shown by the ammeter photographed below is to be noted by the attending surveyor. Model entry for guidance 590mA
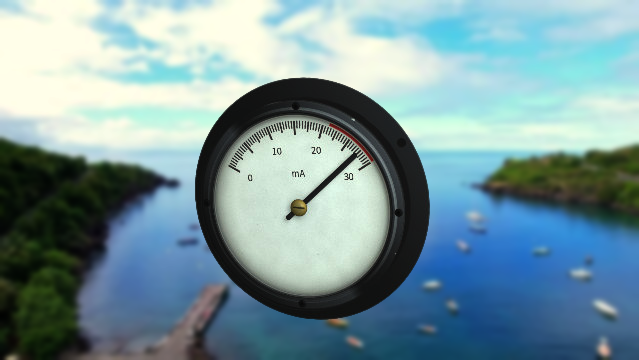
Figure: 27.5mA
